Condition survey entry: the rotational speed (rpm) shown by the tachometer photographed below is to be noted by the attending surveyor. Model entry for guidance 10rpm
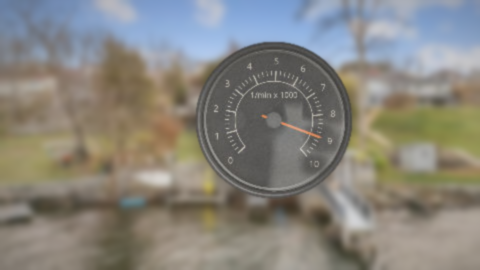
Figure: 9000rpm
